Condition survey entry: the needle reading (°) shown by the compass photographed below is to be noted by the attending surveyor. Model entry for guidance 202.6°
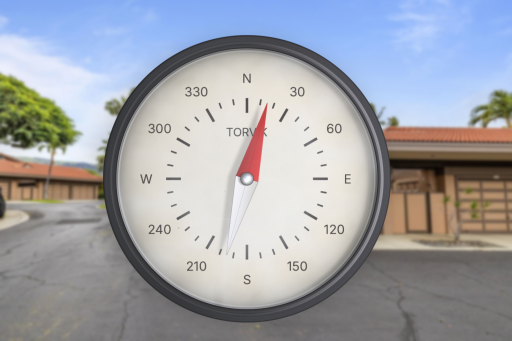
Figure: 15°
